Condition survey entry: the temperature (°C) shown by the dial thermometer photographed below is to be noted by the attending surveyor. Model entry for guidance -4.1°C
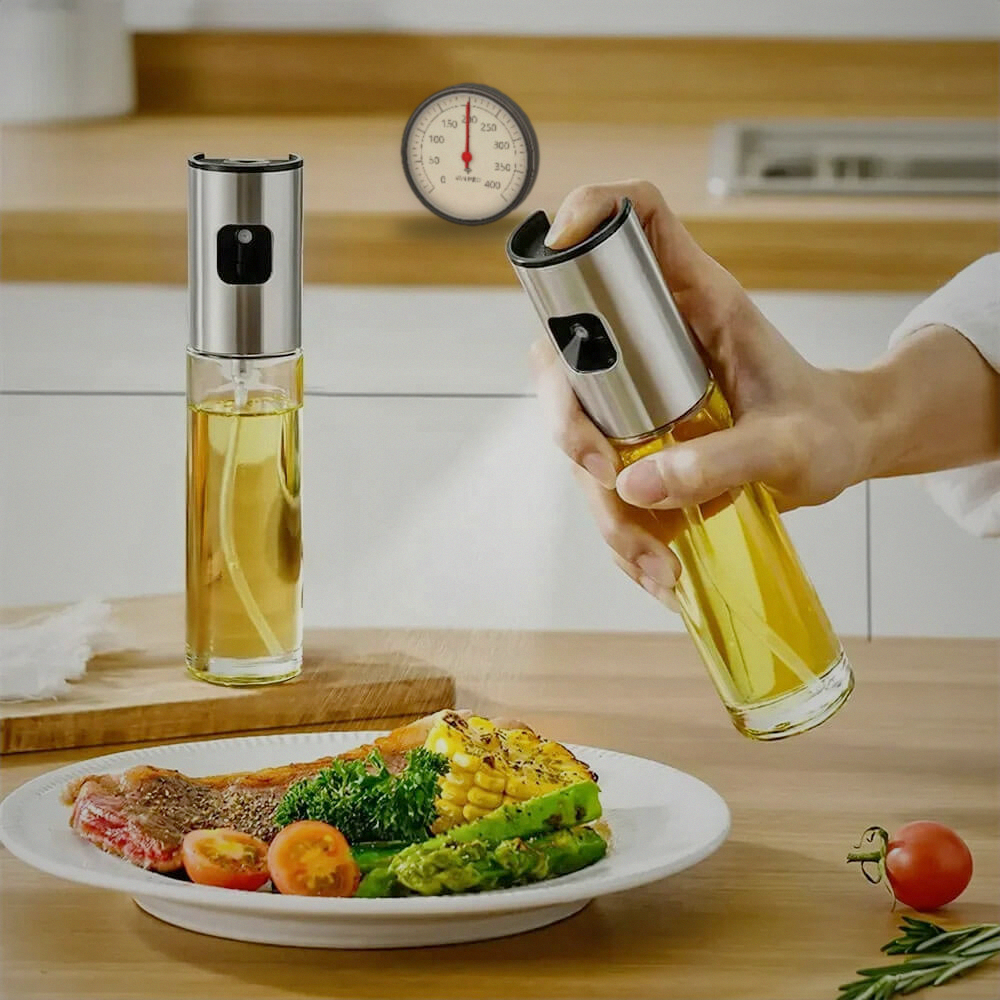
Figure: 200°C
